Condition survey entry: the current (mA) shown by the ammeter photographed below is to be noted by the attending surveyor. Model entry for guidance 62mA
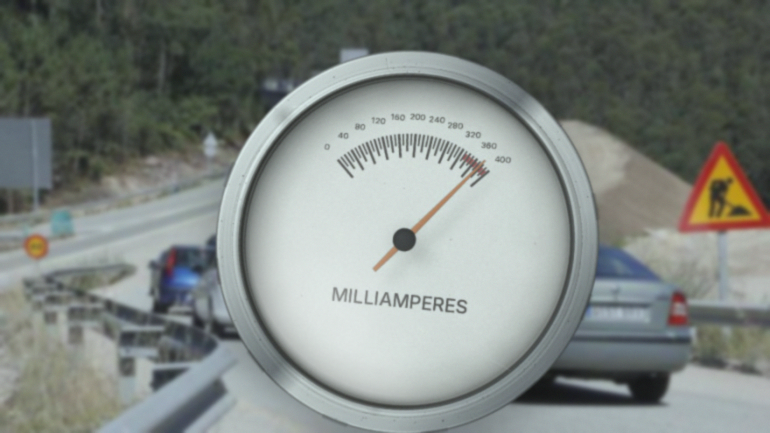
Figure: 380mA
